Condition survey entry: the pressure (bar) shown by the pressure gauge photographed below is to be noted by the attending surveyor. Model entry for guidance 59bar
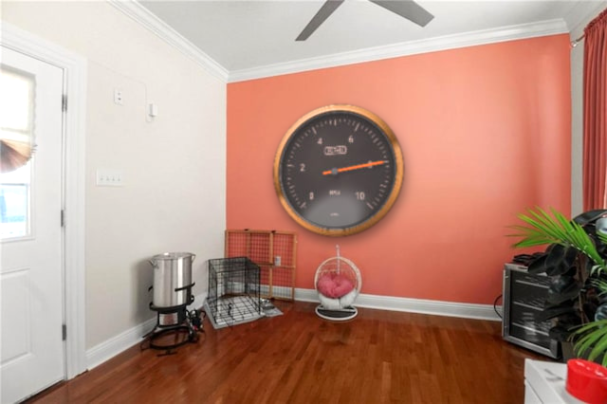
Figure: 8bar
